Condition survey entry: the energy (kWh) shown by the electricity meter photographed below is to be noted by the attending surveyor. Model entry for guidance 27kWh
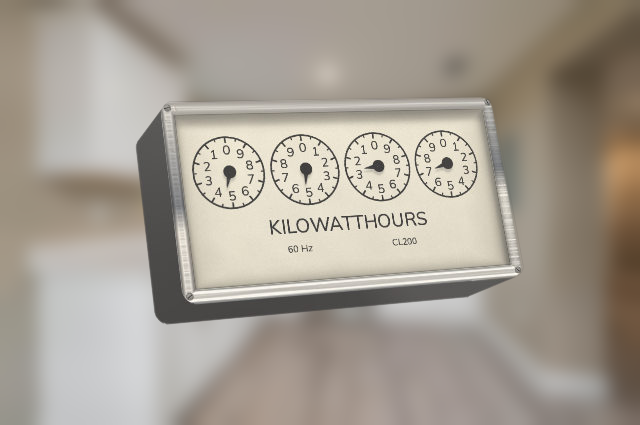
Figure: 4527kWh
